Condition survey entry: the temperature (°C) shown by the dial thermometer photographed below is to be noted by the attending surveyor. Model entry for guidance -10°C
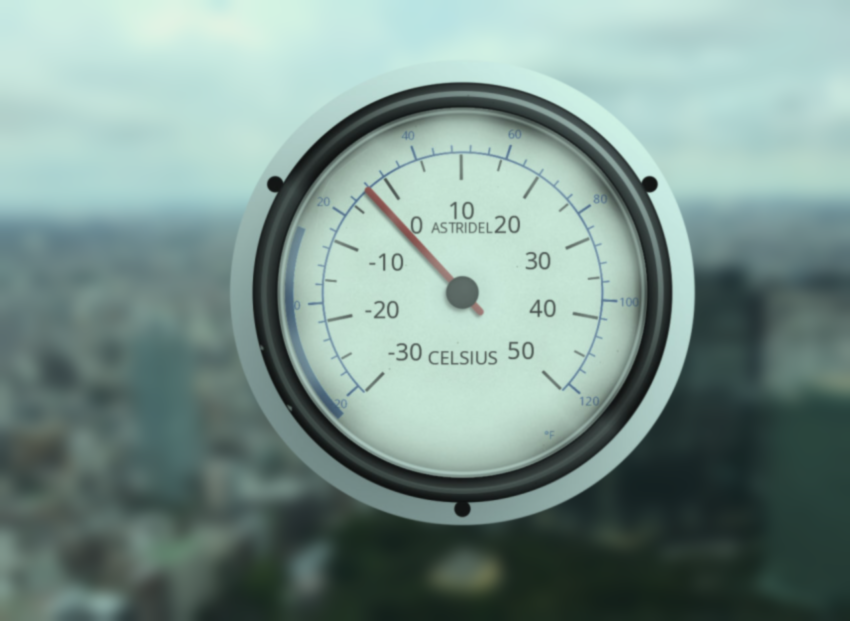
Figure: -2.5°C
